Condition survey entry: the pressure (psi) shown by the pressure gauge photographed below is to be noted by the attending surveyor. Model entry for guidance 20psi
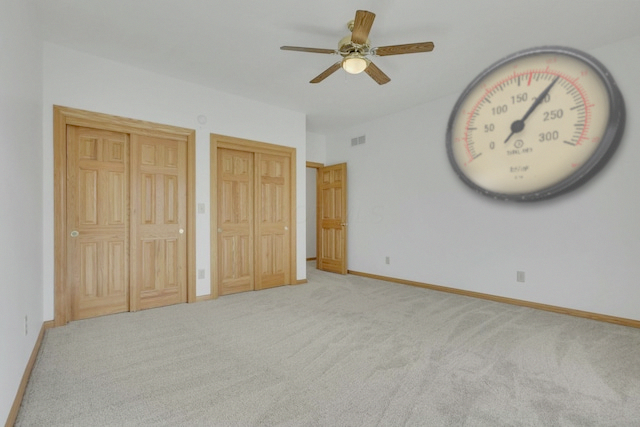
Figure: 200psi
